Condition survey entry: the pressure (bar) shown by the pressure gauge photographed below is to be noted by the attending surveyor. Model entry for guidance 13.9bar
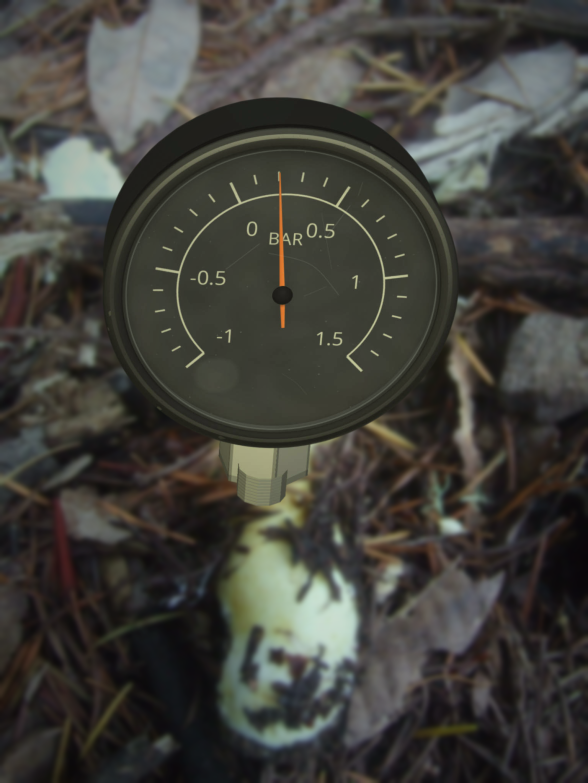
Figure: 0.2bar
